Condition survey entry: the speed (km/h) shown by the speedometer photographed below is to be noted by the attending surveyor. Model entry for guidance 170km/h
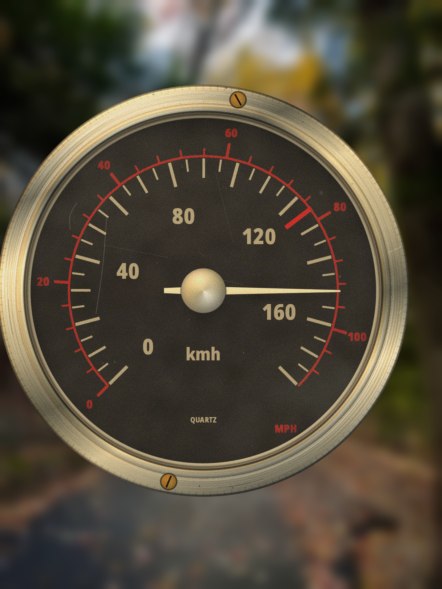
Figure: 150km/h
